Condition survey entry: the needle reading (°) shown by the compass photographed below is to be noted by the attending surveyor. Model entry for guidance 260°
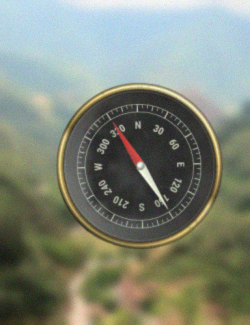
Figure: 330°
